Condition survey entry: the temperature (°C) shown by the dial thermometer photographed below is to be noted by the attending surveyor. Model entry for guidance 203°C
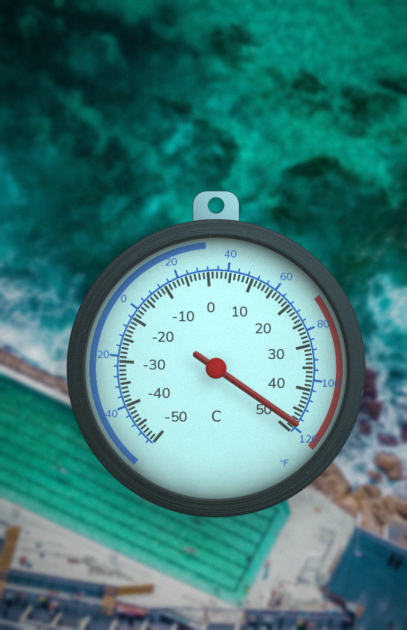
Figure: 48°C
